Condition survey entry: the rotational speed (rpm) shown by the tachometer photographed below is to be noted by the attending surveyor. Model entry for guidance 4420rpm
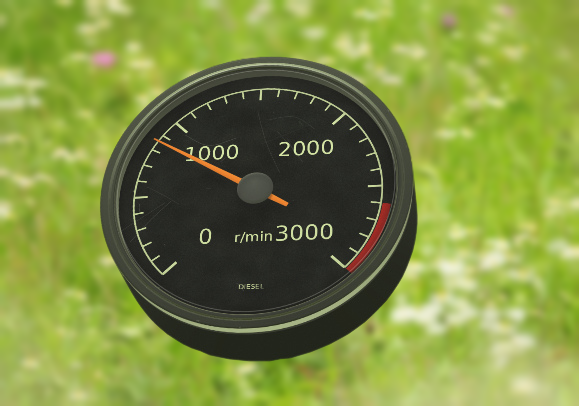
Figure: 850rpm
